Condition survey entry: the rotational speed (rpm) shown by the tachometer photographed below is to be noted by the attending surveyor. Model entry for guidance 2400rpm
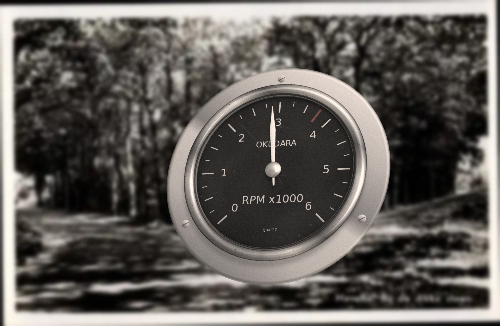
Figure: 2875rpm
